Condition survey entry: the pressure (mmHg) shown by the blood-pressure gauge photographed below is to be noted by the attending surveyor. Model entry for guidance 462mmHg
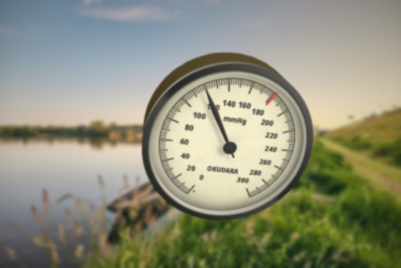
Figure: 120mmHg
